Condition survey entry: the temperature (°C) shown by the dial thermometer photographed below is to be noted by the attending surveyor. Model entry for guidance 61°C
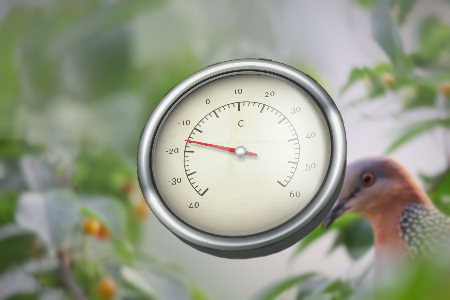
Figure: -16°C
